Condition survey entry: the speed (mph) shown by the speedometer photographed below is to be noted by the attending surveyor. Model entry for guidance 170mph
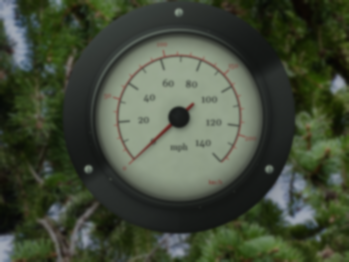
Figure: 0mph
